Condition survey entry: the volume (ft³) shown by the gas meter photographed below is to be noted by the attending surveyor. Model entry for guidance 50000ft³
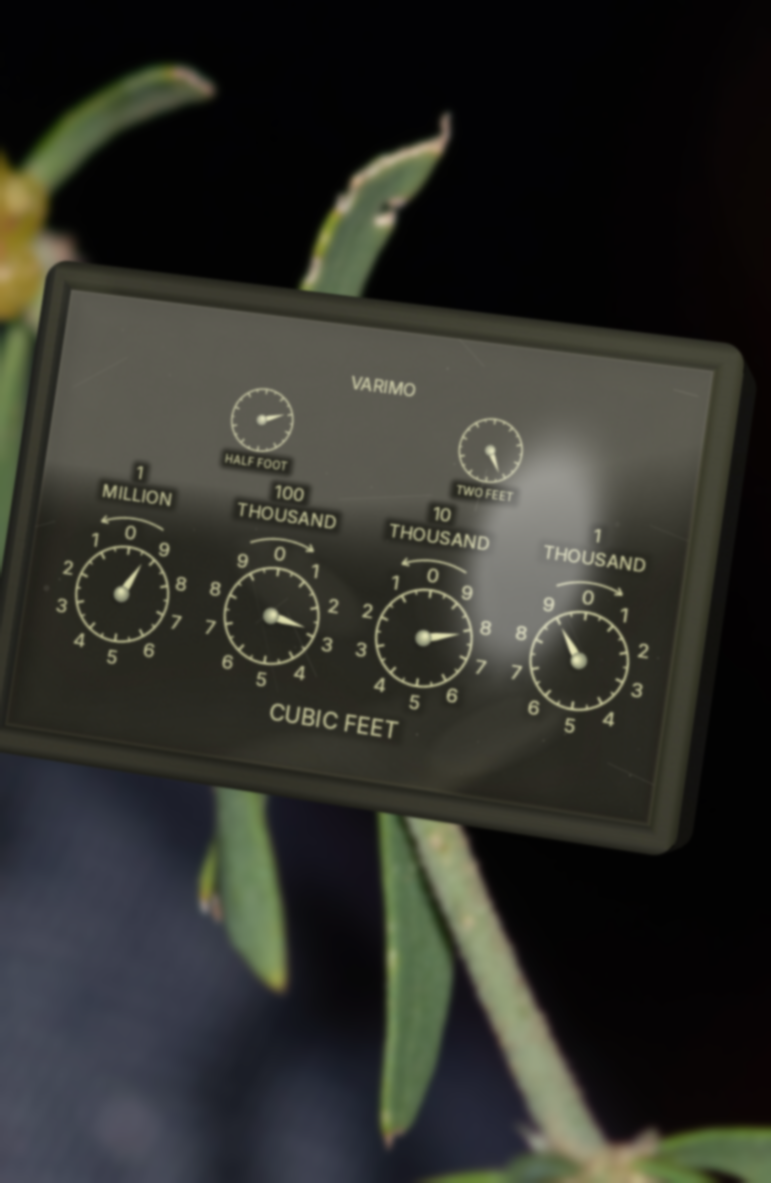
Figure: 927900ft³
